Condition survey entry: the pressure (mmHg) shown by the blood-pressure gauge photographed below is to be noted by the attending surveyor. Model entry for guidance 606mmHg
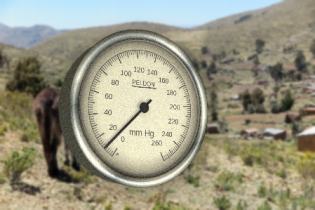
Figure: 10mmHg
